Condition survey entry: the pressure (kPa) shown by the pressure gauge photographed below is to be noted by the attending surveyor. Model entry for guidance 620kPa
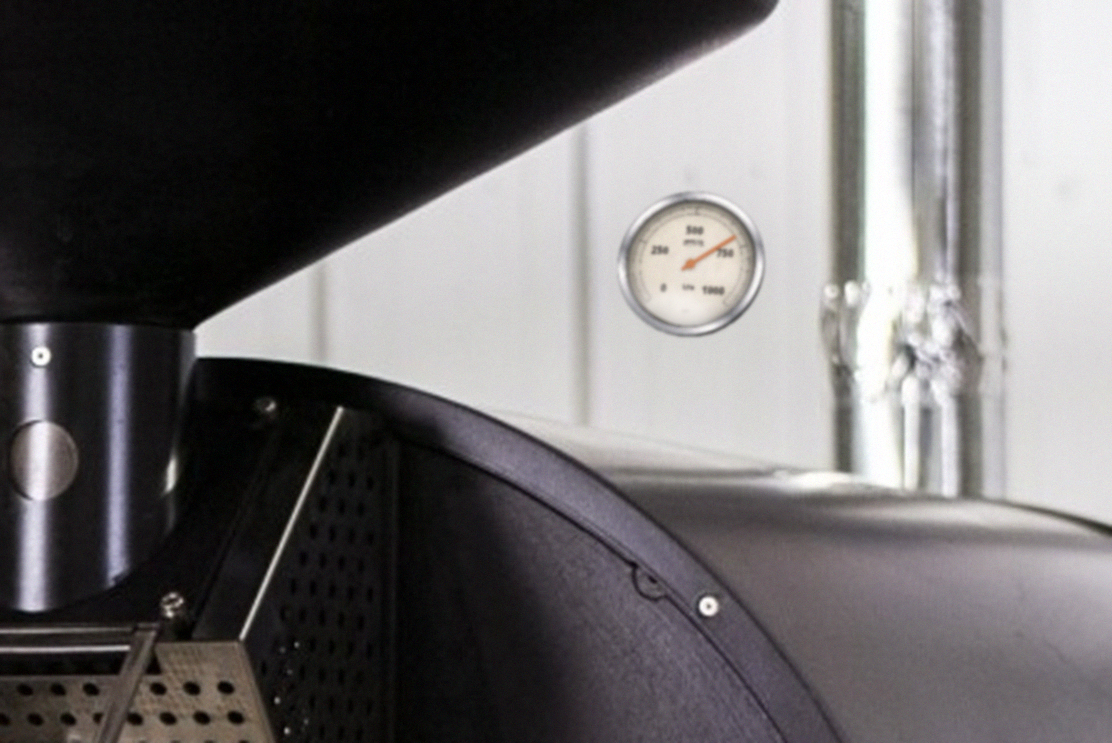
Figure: 700kPa
